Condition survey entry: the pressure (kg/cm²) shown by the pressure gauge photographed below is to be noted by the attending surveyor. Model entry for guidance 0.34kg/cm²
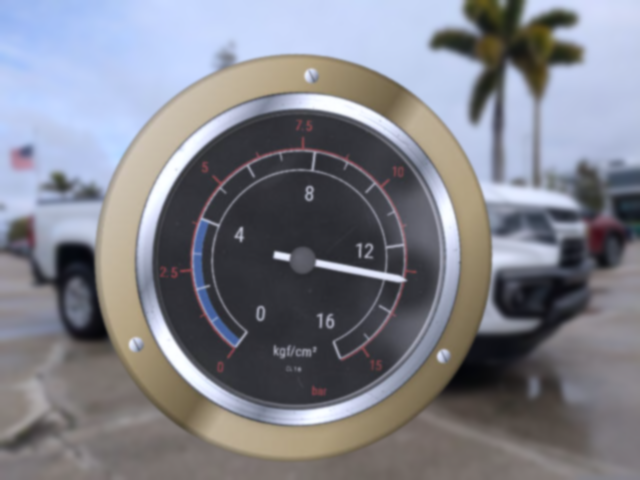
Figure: 13kg/cm²
